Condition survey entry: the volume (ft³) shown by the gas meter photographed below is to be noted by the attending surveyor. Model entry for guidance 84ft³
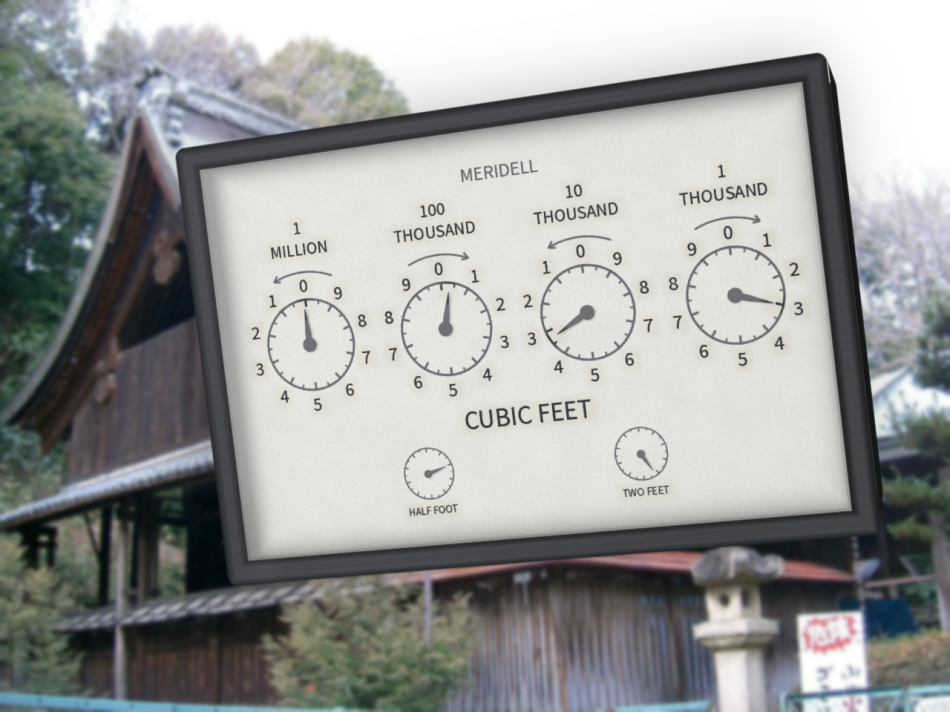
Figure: 3300ft³
